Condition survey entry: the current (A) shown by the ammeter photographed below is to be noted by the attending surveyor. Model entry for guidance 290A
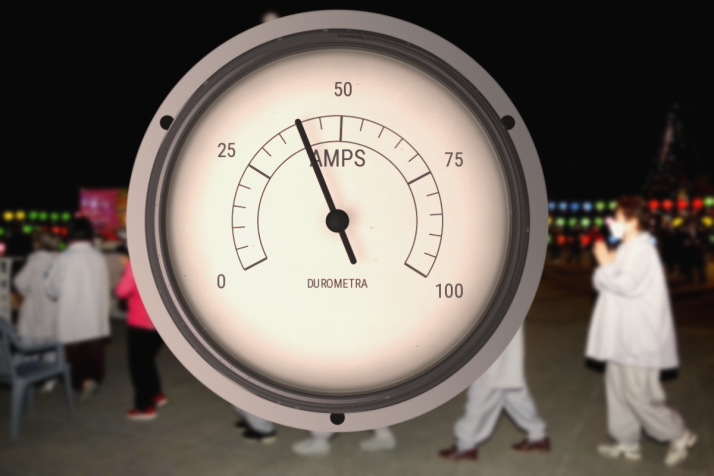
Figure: 40A
